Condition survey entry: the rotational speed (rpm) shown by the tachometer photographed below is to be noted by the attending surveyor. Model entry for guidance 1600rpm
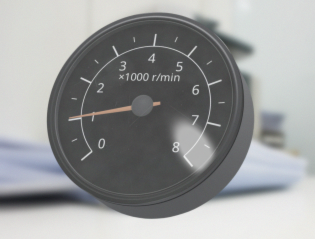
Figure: 1000rpm
